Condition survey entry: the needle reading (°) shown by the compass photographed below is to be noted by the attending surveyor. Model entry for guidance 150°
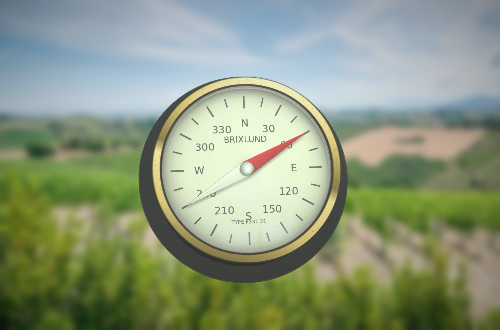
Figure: 60°
